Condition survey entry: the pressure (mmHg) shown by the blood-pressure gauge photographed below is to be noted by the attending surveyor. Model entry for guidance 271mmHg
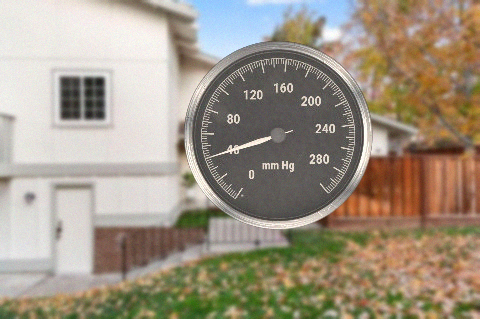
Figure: 40mmHg
